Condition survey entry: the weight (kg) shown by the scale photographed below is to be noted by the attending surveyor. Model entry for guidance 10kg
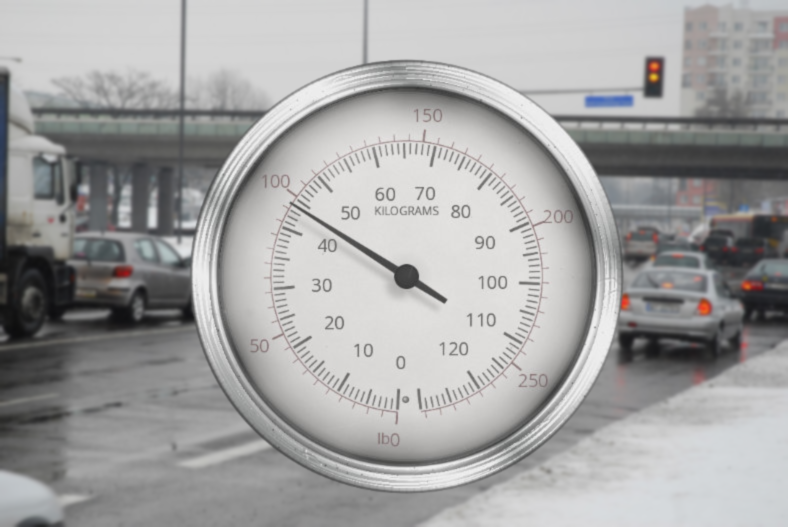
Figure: 44kg
